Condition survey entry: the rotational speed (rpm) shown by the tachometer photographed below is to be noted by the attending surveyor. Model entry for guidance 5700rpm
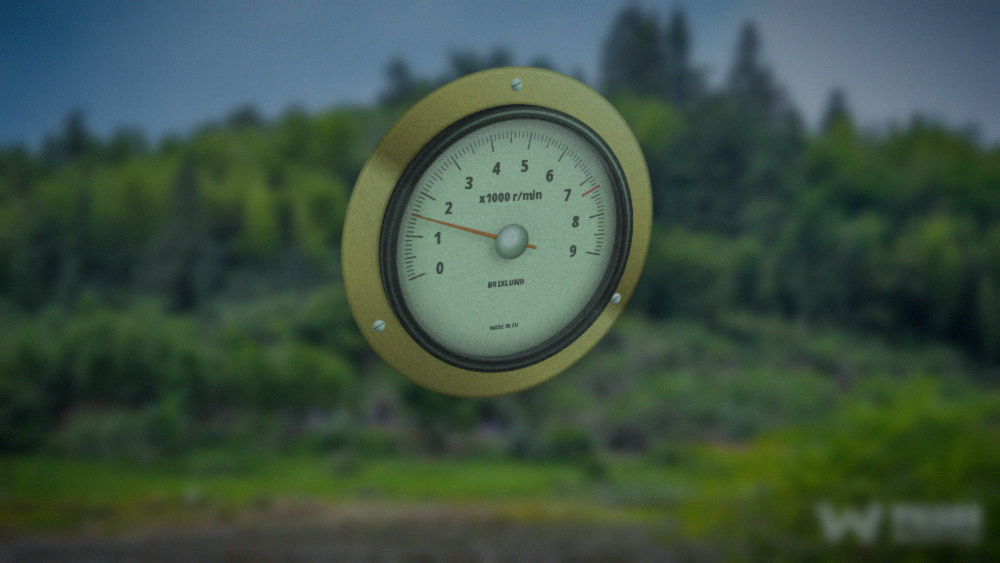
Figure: 1500rpm
